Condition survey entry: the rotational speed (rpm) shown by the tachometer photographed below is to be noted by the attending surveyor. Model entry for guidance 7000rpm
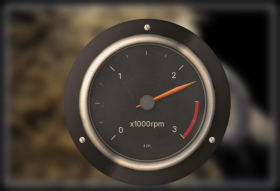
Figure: 2250rpm
